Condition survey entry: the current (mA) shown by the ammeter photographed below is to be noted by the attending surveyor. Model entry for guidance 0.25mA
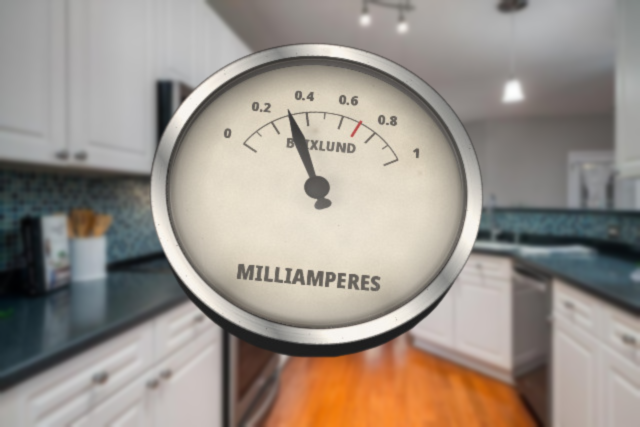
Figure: 0.3mA
